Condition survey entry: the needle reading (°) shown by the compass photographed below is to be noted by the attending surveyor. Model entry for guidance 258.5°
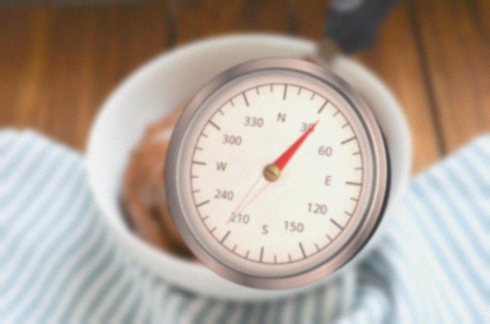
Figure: 35°
